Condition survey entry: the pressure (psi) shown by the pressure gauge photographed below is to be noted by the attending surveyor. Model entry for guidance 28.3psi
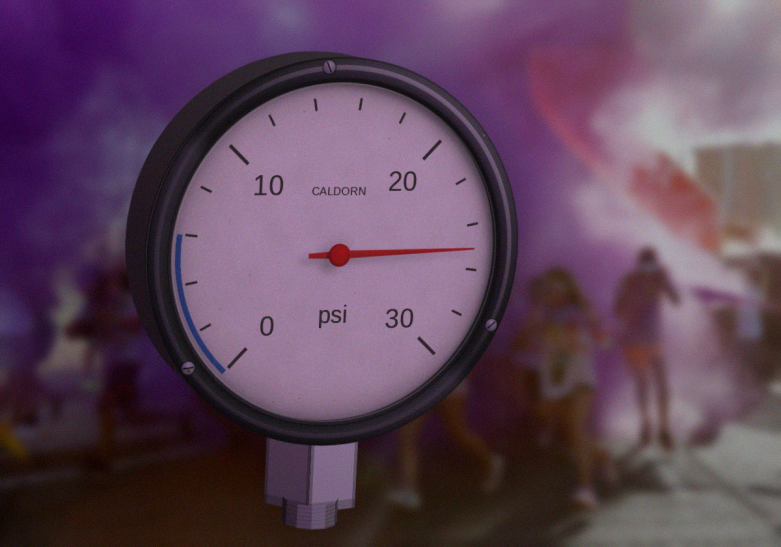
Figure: 25psi
